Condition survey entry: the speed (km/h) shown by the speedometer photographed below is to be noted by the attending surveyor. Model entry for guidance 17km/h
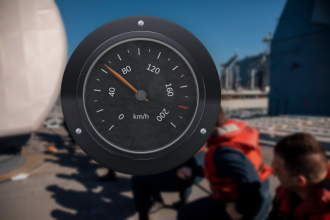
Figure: 65km/h
